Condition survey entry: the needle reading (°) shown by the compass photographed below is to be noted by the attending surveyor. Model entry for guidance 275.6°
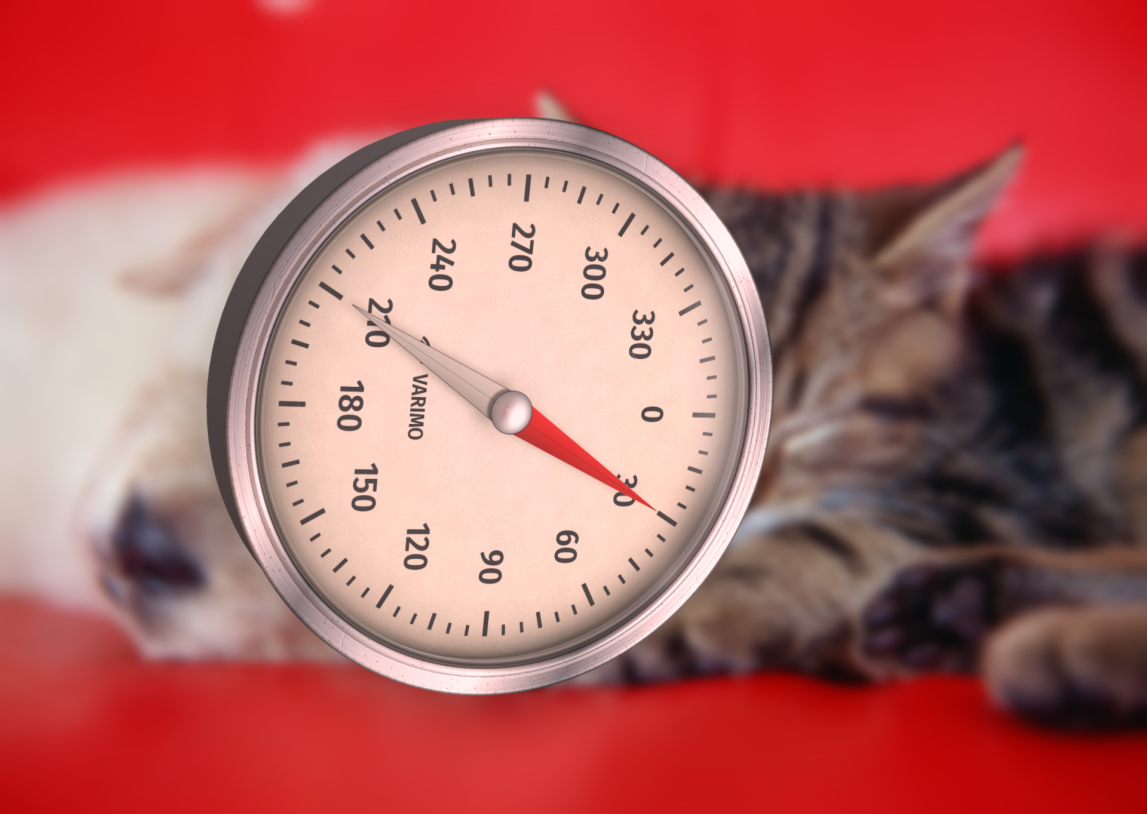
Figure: 30°
